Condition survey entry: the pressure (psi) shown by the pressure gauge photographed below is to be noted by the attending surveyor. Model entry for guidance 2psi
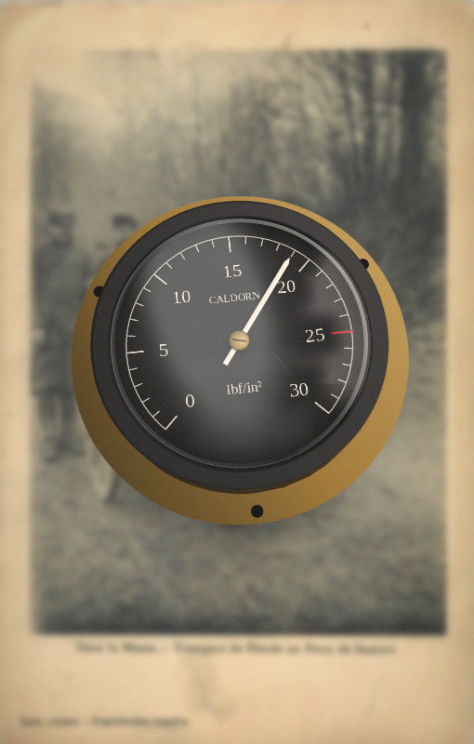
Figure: 19psi
